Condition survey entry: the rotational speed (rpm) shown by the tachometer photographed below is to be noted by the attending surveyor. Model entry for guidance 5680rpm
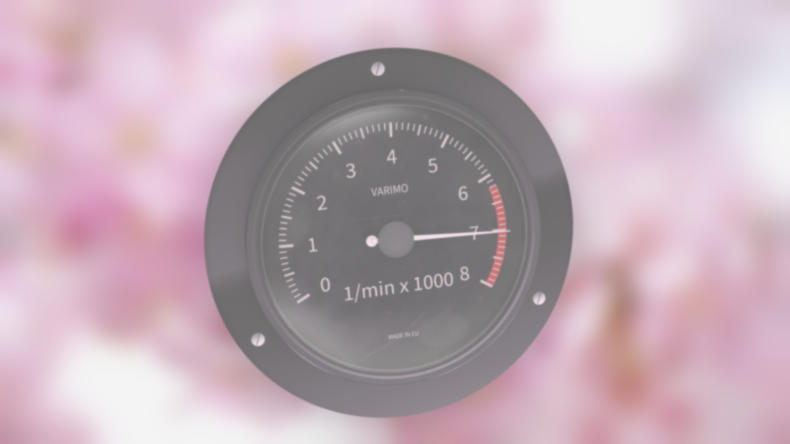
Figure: 7000rpm
